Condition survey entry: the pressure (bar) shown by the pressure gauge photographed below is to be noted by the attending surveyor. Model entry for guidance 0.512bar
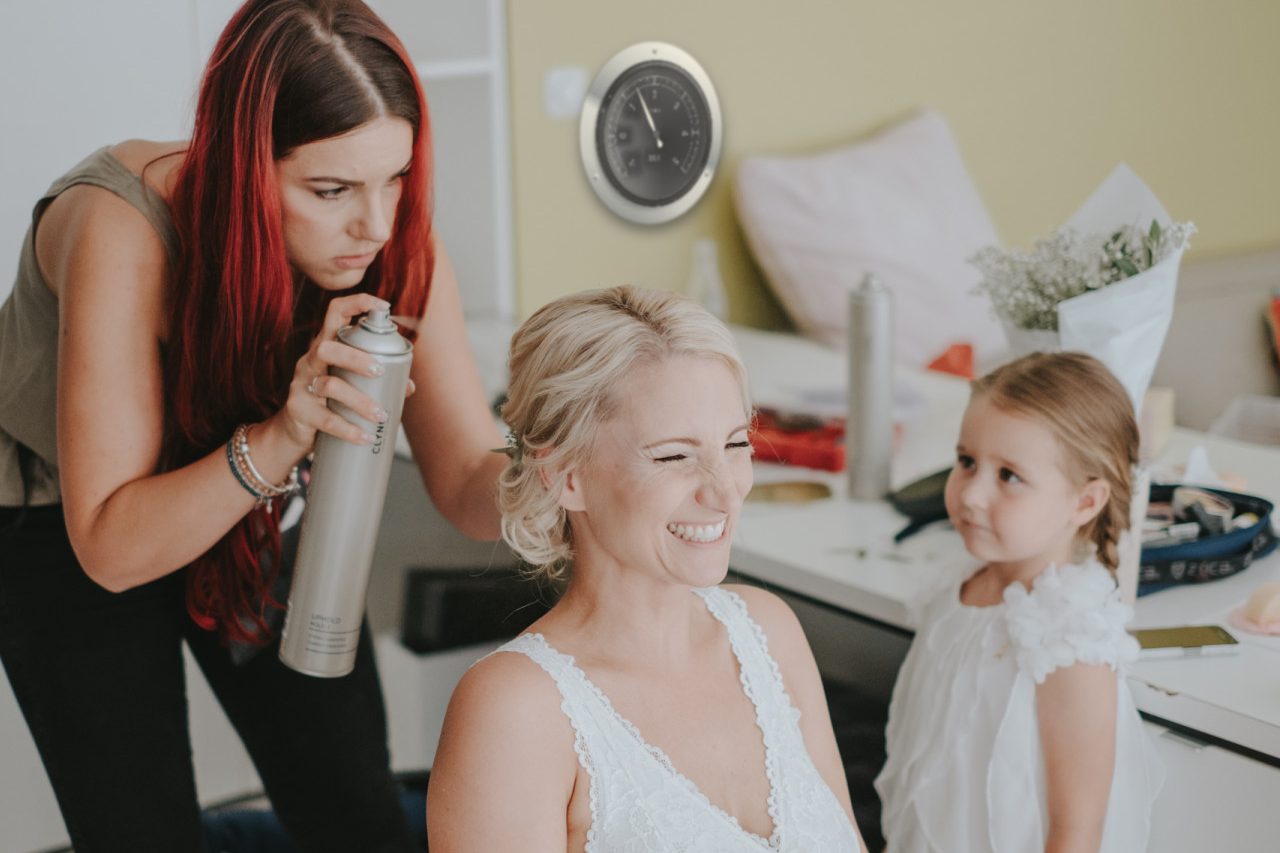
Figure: 1.4bar
